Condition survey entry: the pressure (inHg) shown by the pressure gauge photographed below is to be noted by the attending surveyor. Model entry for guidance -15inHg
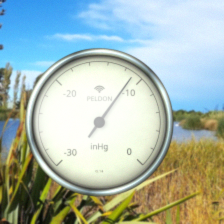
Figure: -11inHg
